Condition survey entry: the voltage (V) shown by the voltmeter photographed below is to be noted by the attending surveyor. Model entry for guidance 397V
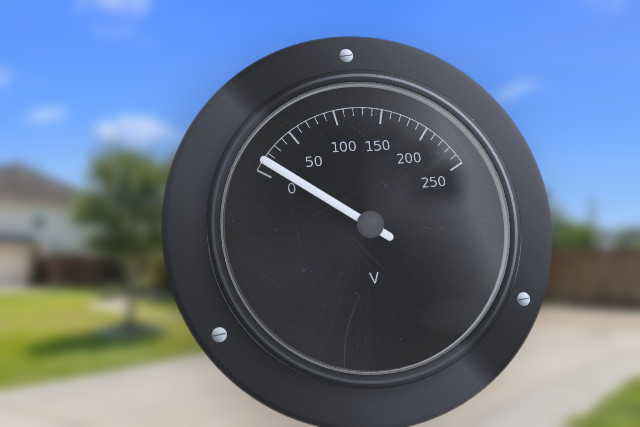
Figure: 10V
